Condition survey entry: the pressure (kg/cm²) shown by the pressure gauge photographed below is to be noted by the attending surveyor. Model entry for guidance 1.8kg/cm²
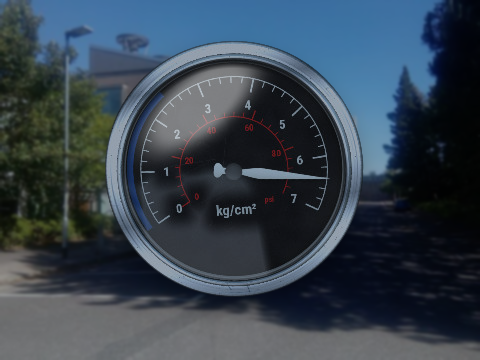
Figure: 6.4kg/cm²
